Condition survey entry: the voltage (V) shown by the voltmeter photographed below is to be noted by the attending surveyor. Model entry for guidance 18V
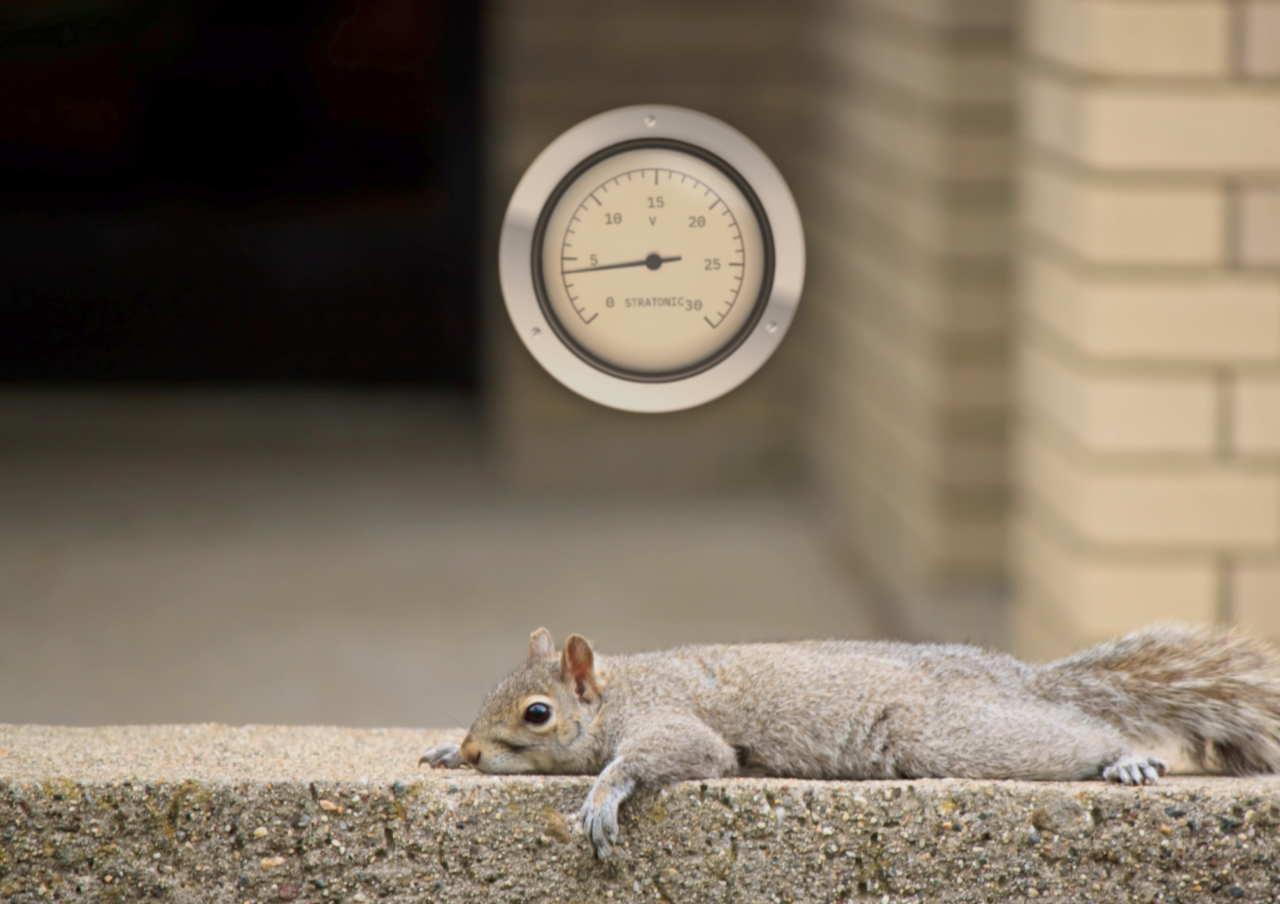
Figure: 4V
